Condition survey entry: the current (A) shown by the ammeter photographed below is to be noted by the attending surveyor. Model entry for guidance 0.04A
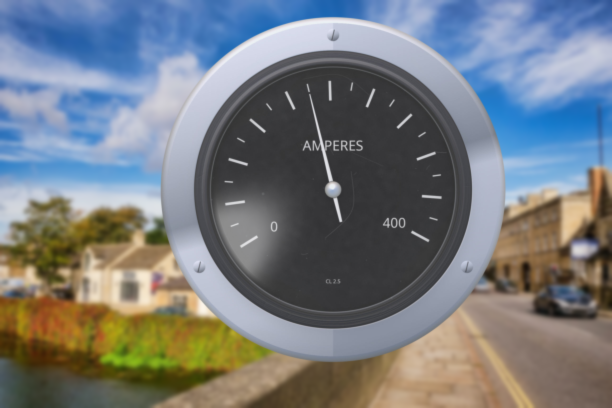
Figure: 180A
